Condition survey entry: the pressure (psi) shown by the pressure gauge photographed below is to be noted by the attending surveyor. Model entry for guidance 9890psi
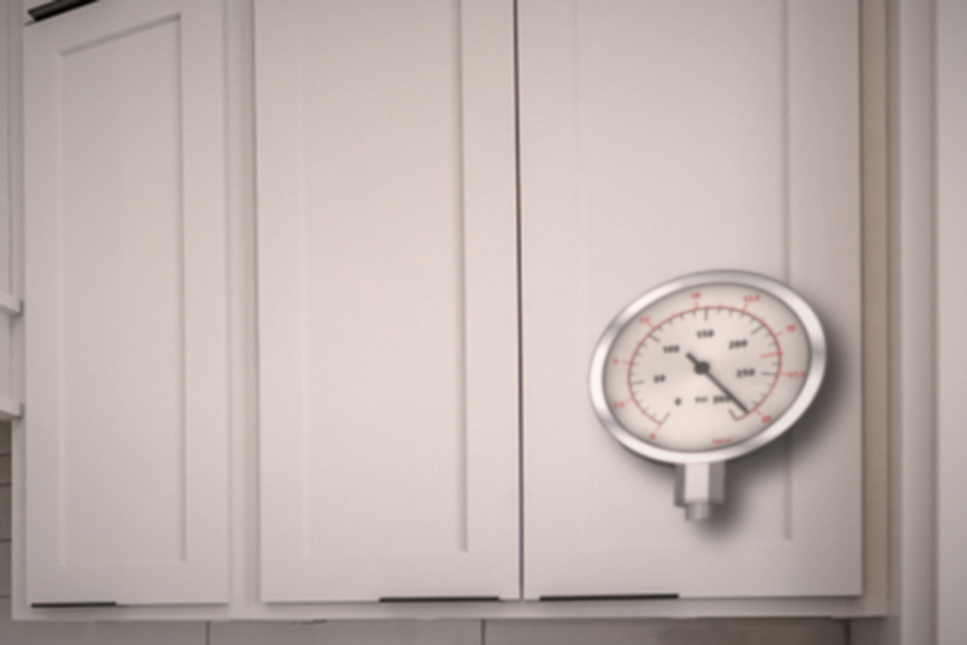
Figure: 290psi
